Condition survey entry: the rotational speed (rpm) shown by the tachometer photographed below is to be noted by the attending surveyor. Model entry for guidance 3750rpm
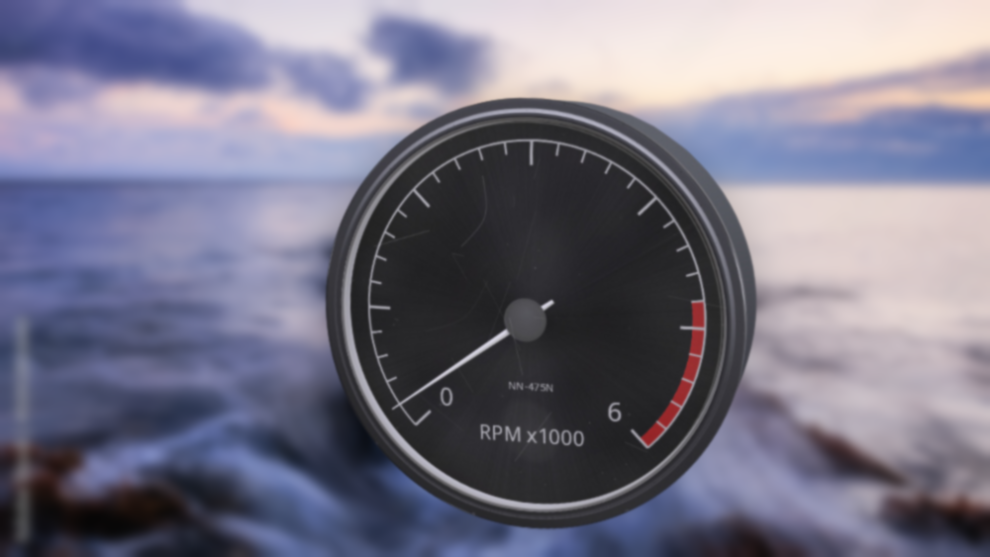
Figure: 200rpm
